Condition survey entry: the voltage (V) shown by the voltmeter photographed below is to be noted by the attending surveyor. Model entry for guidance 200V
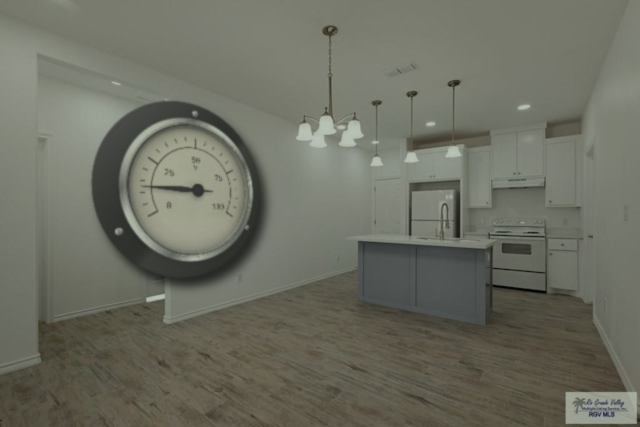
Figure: 12.5V
